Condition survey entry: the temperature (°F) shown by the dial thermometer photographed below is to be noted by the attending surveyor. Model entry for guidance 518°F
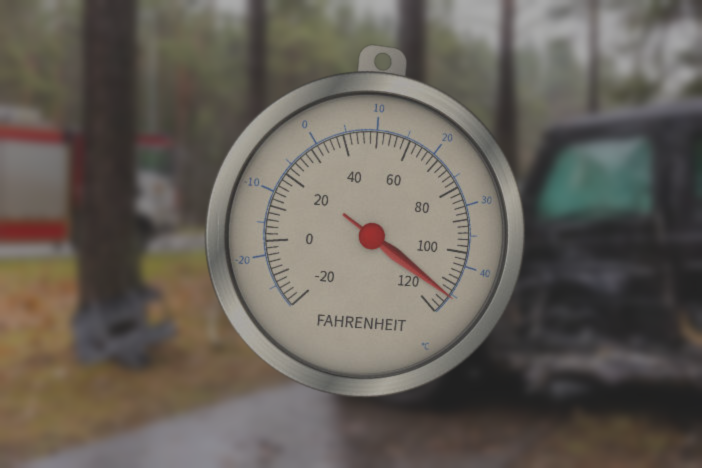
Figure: 114°F
